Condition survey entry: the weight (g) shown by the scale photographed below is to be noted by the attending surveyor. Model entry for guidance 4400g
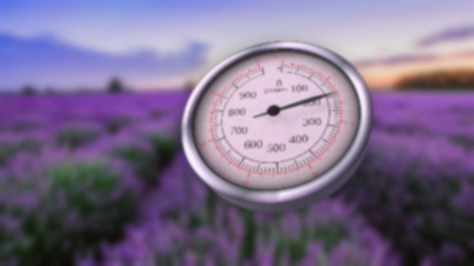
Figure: 200g
